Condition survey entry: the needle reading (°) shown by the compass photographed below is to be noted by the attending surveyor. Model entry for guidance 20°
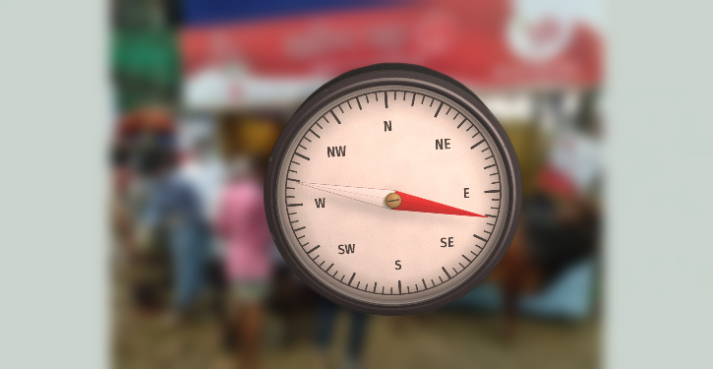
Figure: 105°
